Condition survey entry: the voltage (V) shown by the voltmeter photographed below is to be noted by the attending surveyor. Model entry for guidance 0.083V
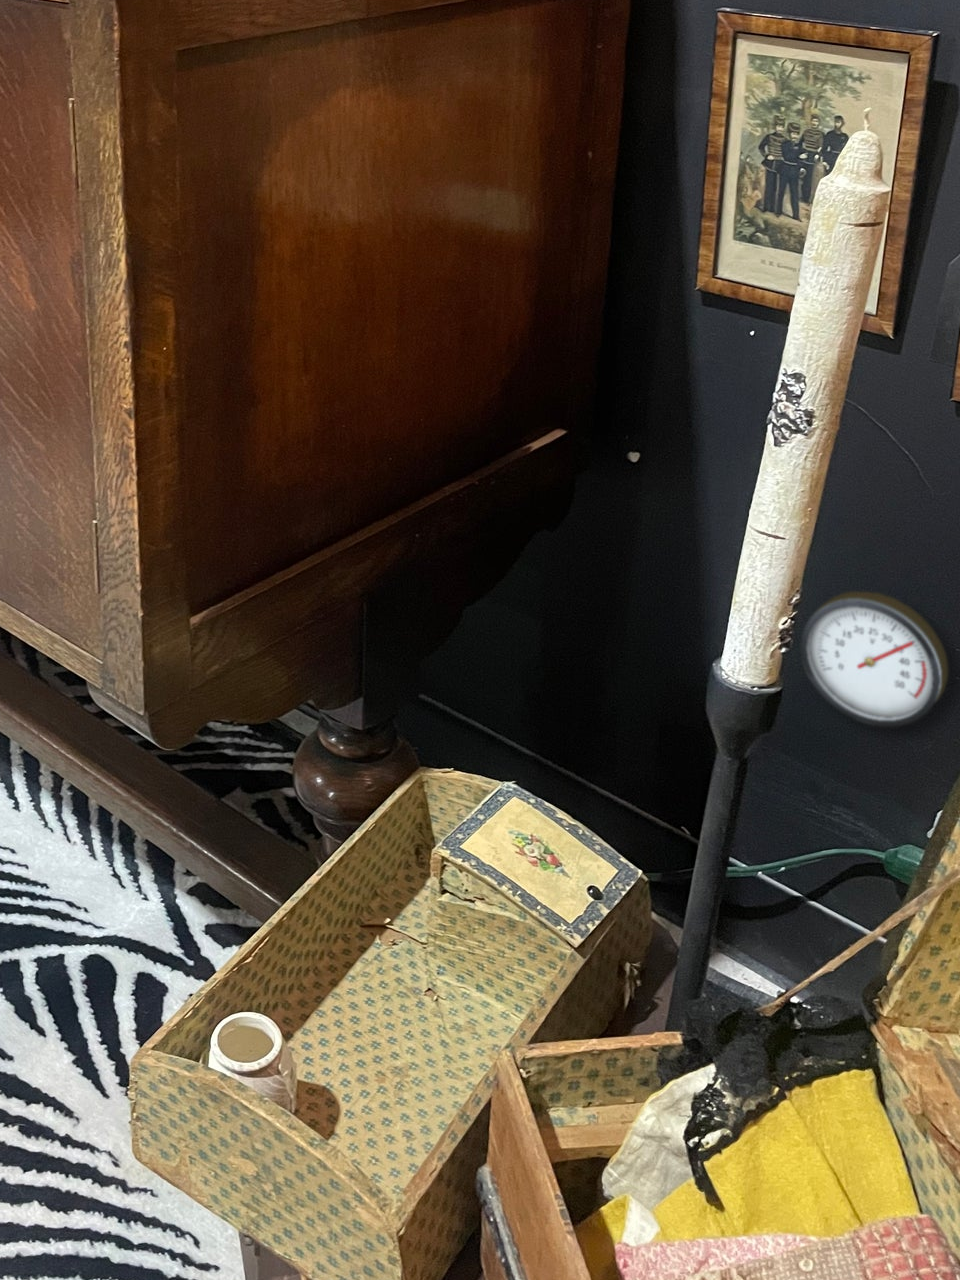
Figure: 35V
